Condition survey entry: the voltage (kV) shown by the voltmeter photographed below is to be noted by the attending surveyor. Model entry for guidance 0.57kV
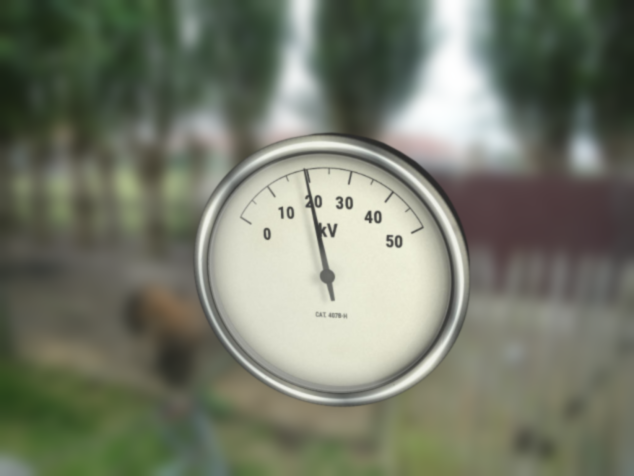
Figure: 20kV
